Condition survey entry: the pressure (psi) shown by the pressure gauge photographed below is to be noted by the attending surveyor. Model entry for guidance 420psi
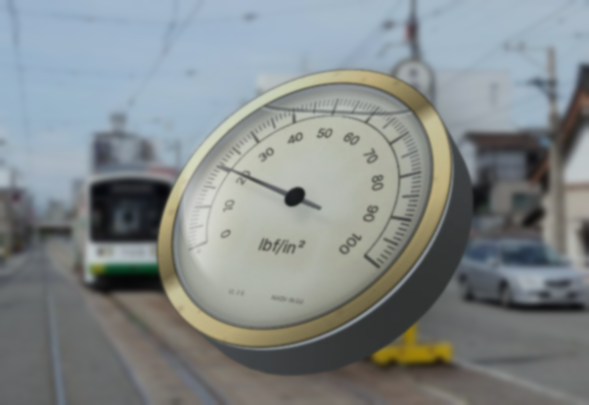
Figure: 20psi
